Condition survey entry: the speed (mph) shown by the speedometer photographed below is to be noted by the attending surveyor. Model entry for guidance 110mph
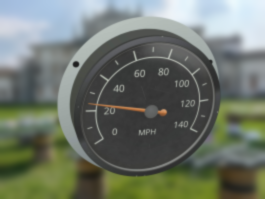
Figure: 25mph
